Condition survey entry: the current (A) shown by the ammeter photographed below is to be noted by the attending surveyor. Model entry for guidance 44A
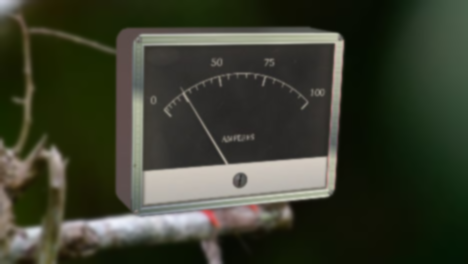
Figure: 25A
